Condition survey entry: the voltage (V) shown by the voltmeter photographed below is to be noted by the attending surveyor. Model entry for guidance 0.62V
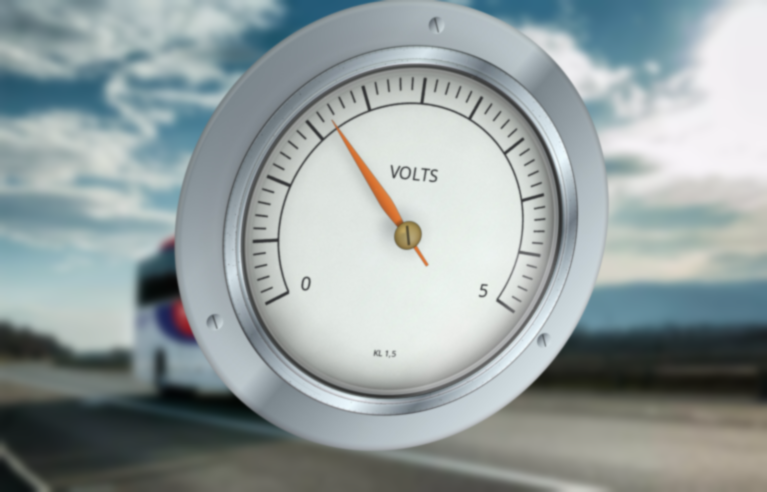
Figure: 1.65V
